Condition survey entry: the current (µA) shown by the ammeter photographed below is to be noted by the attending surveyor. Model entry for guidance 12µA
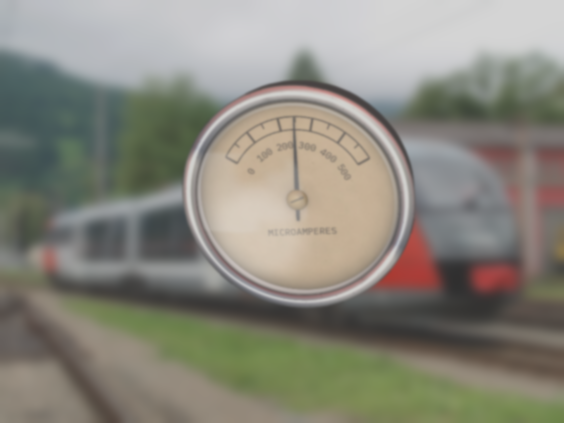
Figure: 250µA
